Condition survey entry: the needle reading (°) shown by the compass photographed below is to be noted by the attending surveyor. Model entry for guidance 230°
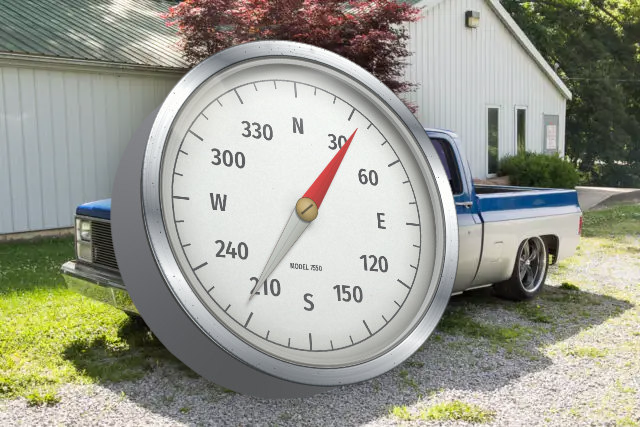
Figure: 35°
